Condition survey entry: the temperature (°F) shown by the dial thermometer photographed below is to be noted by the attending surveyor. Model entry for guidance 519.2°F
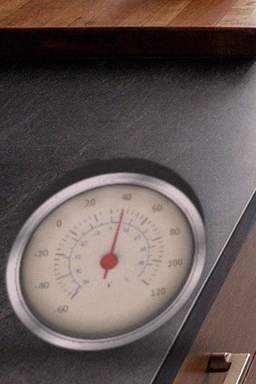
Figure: 40°F
